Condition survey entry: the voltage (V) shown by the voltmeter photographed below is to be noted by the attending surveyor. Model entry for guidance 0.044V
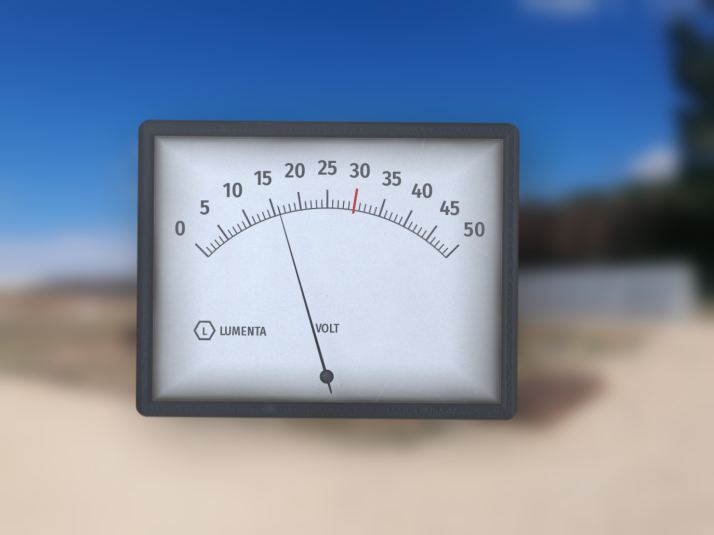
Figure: 16V
